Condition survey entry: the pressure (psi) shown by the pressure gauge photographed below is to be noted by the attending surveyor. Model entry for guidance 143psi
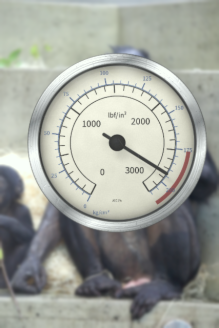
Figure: 2750psi
